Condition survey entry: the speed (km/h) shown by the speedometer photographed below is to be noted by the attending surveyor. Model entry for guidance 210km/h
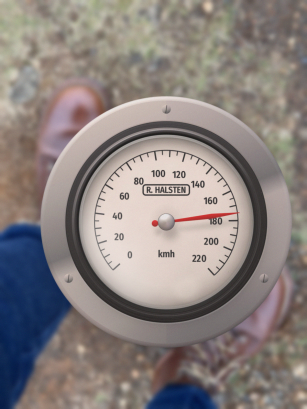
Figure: 175km/h
